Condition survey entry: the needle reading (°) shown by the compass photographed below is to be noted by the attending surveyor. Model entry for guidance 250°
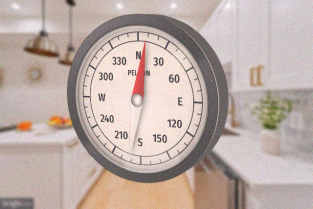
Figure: 10°
